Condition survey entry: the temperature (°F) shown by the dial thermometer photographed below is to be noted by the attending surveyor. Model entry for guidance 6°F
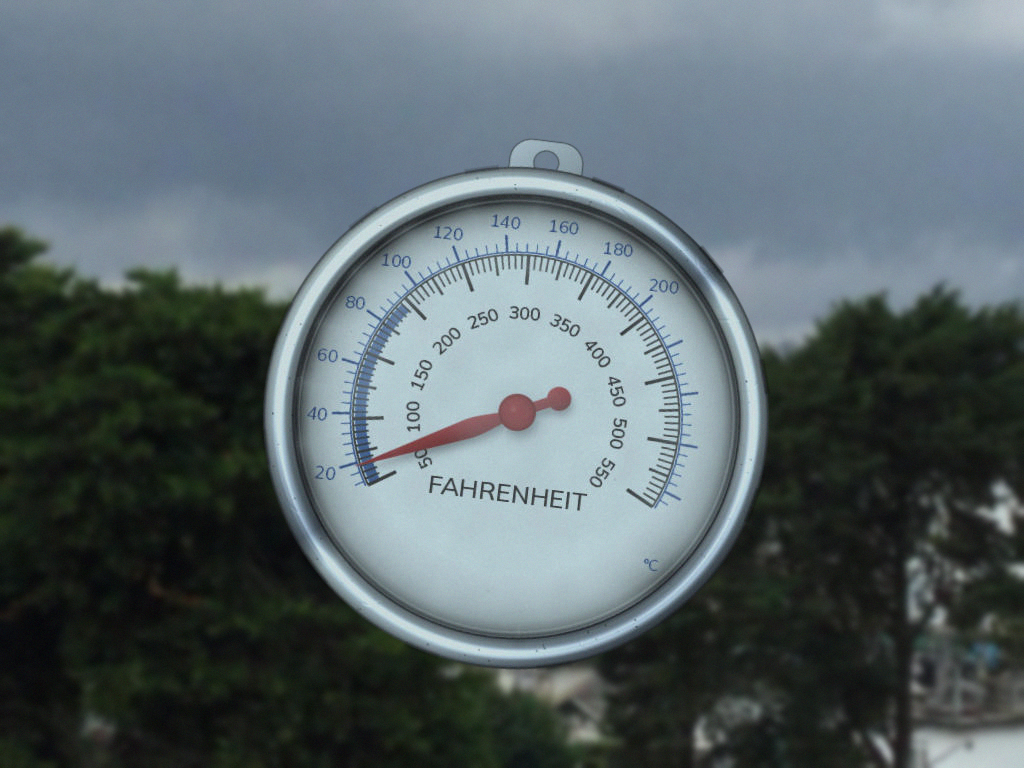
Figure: 65°F
